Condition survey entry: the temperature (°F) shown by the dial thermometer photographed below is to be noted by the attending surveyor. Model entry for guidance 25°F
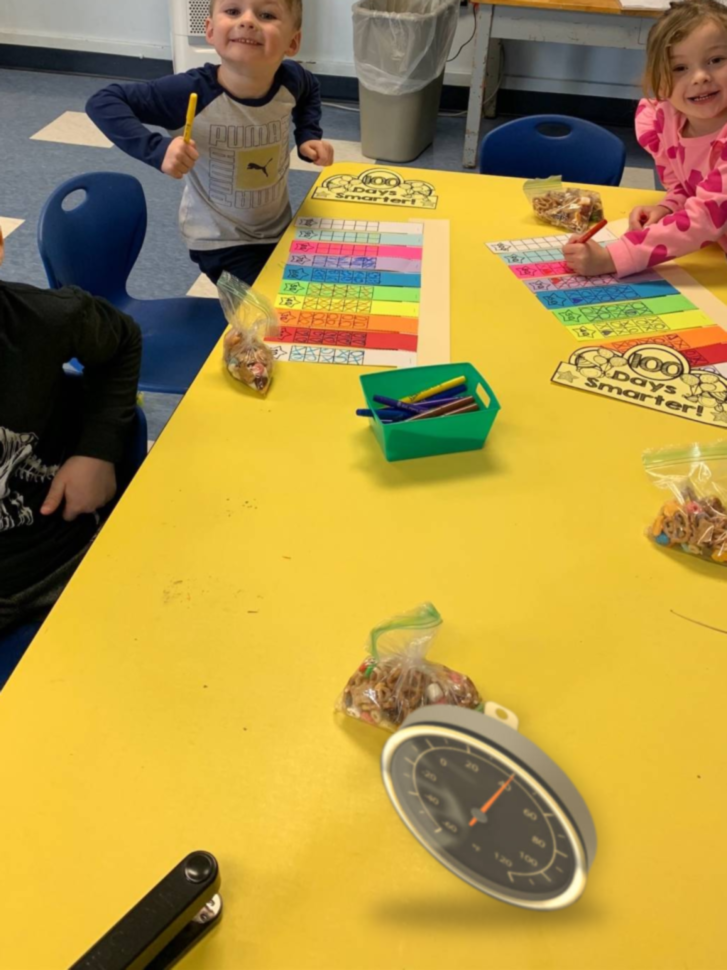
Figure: 40°F
